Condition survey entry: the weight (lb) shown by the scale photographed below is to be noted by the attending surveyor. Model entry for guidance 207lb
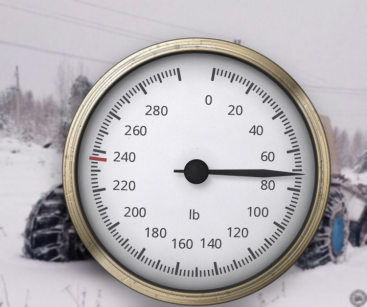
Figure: 72lb
